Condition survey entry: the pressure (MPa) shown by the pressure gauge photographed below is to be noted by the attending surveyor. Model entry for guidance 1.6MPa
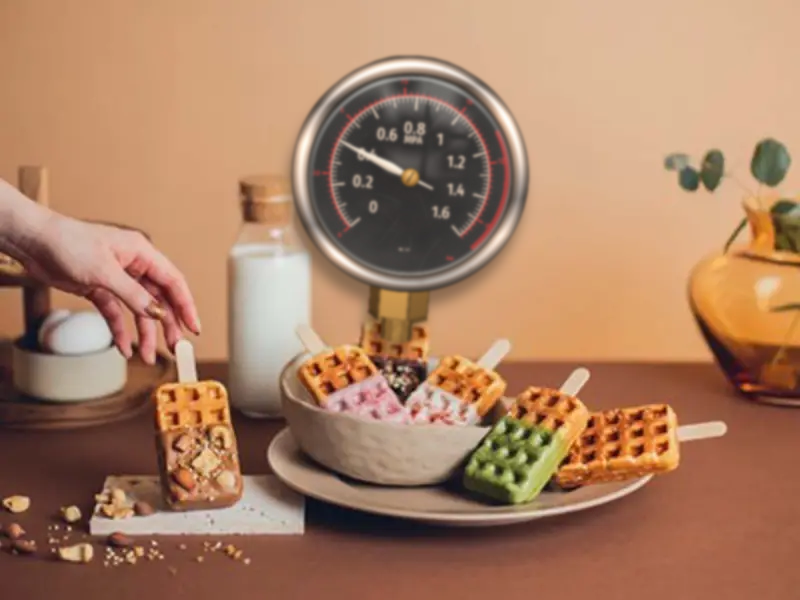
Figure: 0.4MPa
